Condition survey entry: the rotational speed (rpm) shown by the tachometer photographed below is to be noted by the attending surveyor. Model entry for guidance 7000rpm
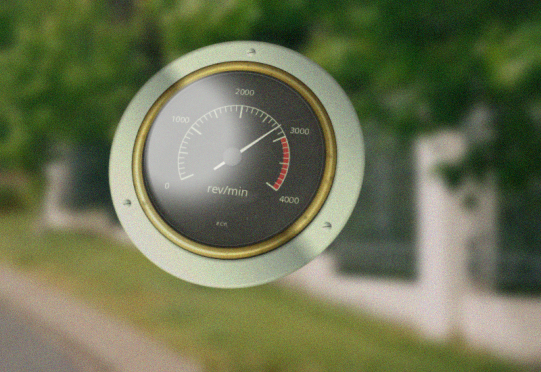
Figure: 2800rpm
